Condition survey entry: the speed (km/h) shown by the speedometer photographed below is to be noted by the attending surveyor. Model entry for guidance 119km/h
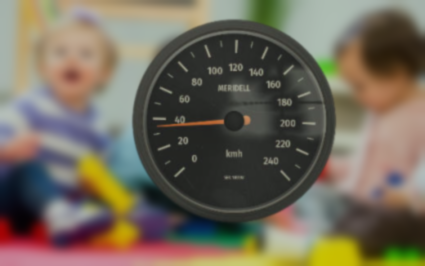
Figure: 35km/h
